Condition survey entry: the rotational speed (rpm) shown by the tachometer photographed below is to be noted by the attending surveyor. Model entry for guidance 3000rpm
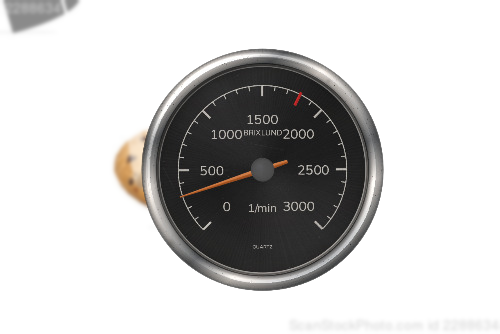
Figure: 300rpm
